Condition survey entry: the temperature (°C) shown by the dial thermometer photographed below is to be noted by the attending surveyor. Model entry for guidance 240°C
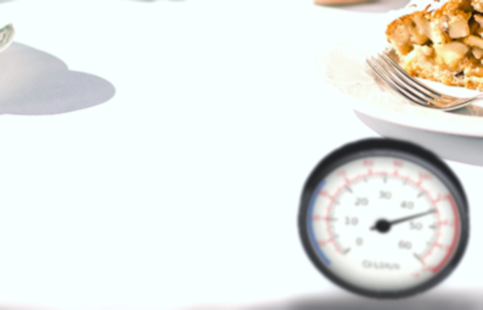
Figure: 45°C
